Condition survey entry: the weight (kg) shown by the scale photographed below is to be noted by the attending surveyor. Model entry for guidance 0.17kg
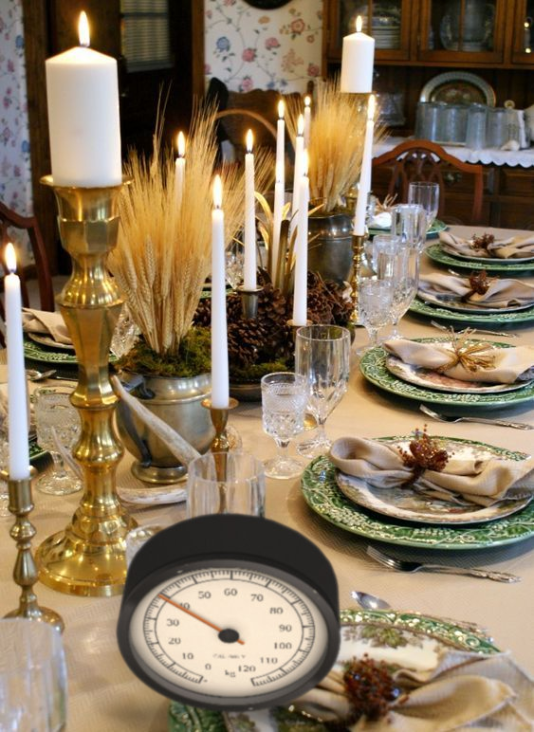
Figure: 40kg
